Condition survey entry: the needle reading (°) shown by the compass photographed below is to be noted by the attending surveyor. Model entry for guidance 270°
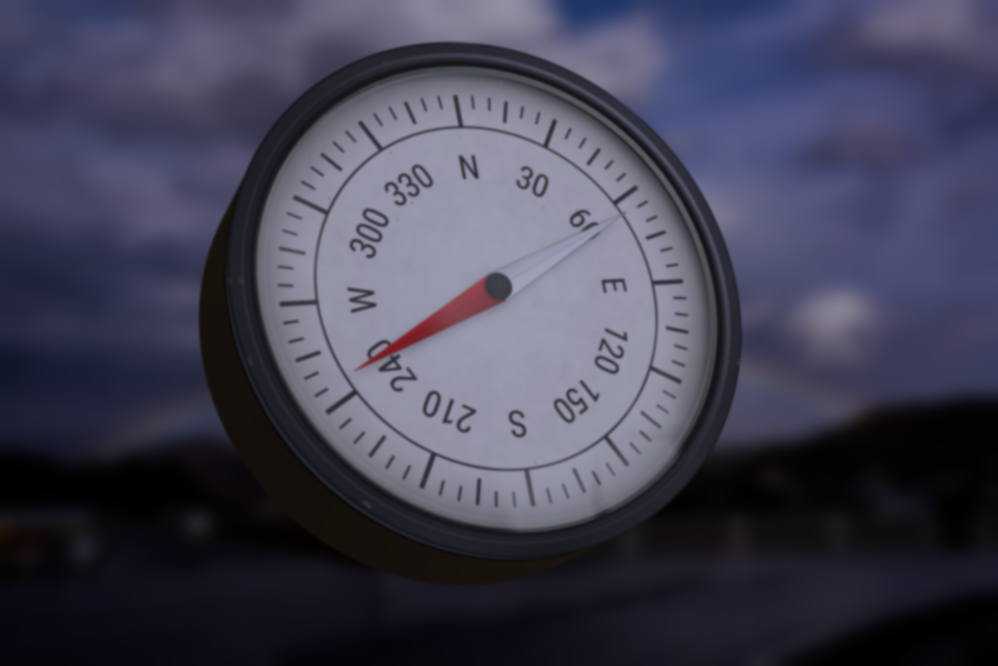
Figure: 245°
